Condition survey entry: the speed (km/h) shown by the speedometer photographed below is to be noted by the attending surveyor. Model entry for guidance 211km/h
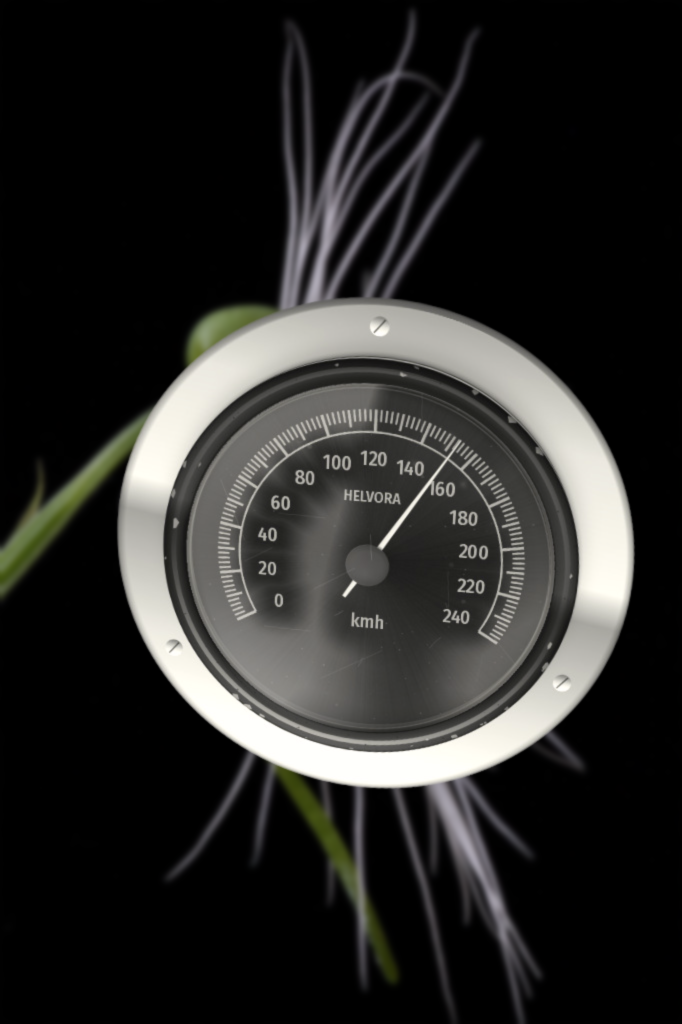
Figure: 152km/h
